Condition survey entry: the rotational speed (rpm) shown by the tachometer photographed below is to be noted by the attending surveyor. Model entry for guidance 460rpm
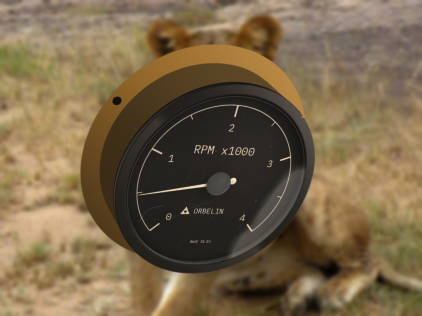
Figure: 500rpm
